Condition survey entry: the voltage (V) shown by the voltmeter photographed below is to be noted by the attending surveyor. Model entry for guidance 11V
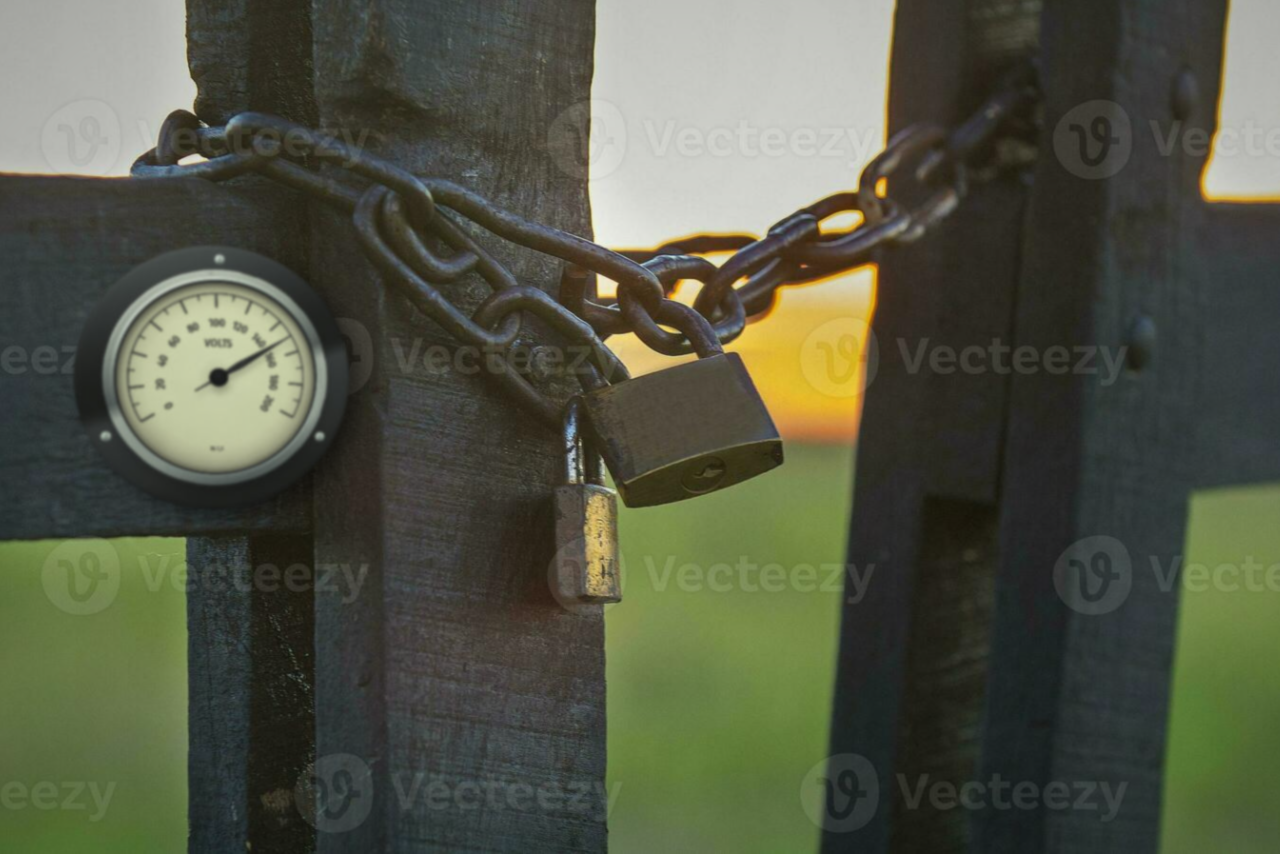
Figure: 150V
